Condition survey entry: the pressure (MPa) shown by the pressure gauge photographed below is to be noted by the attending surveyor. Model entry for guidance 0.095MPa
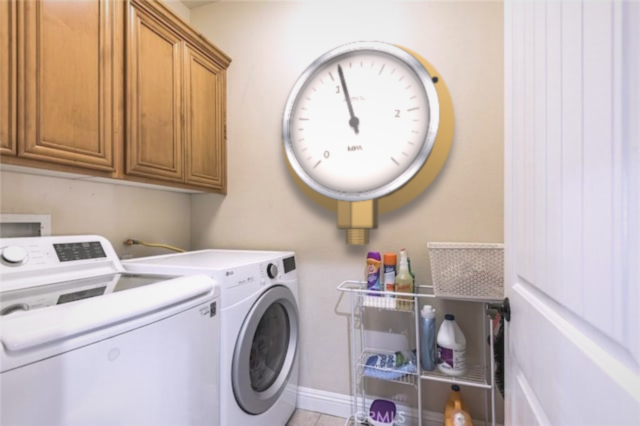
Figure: 1.1MPa
